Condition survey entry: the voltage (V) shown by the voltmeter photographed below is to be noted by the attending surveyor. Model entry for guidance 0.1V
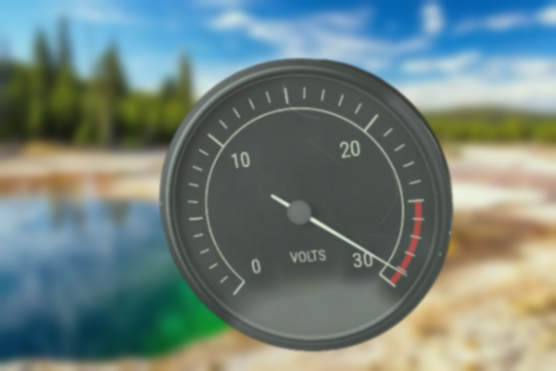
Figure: 29V
